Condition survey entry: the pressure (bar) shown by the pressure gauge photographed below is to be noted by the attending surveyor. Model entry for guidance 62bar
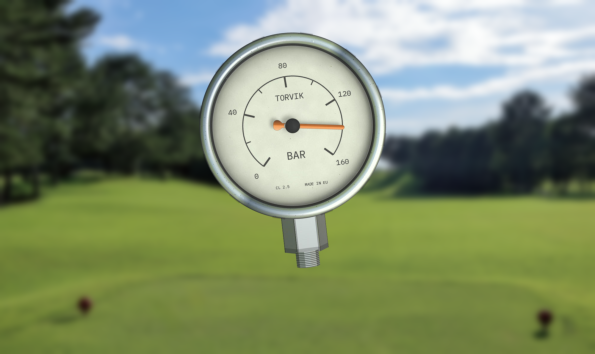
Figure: 140bar
